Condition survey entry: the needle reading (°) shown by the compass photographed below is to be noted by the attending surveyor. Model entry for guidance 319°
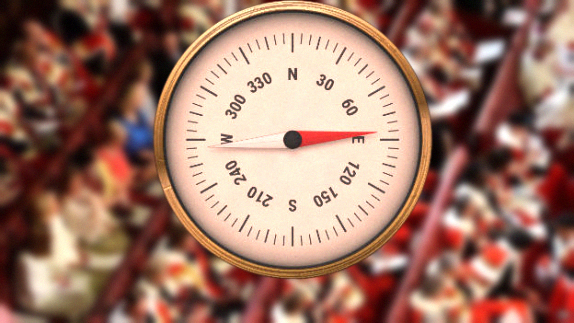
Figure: 85°
